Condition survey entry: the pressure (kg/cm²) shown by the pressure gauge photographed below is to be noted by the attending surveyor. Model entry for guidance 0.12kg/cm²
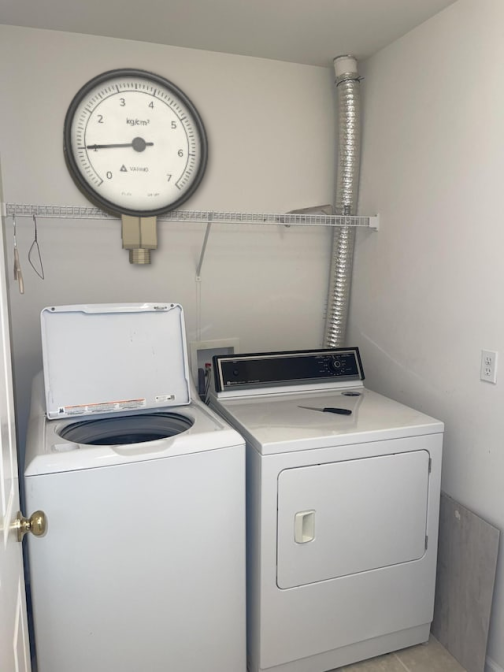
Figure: 1kg/cm²
